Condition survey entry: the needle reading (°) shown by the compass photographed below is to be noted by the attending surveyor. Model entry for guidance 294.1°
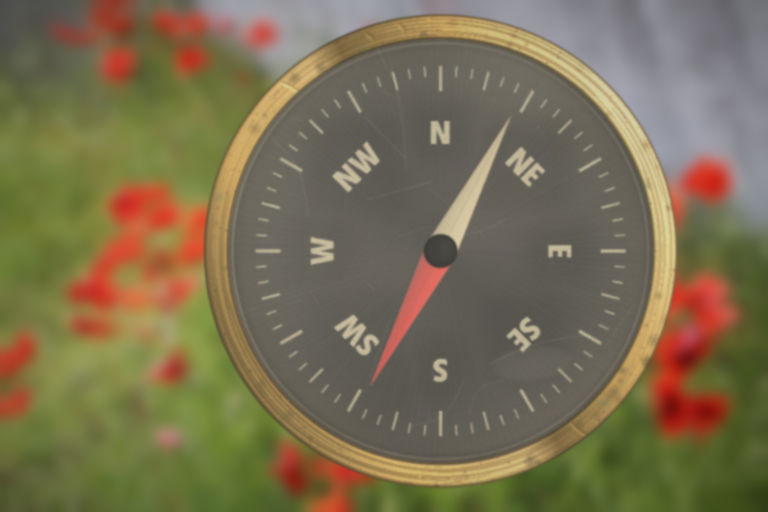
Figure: 207.5°
